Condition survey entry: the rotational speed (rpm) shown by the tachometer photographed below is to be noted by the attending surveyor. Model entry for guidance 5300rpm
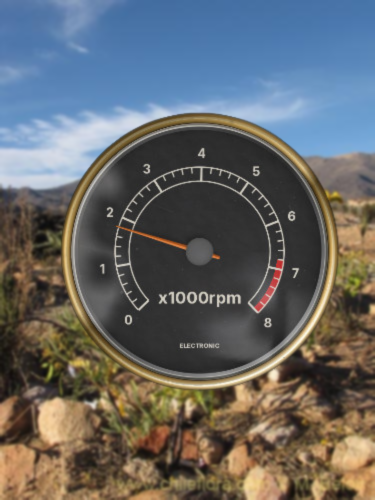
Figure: 1800rpm
